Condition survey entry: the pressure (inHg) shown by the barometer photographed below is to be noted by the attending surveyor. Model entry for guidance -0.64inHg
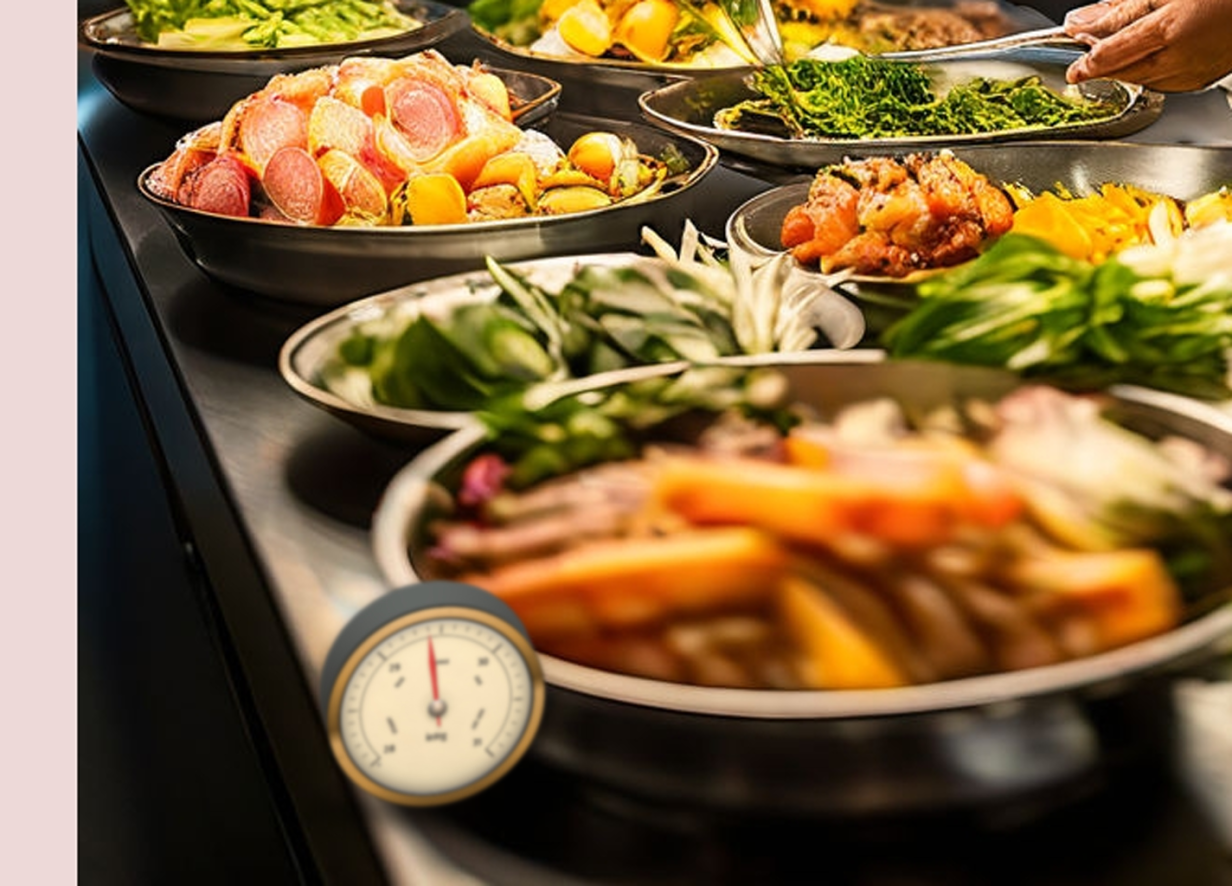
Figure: 29.4inHg
